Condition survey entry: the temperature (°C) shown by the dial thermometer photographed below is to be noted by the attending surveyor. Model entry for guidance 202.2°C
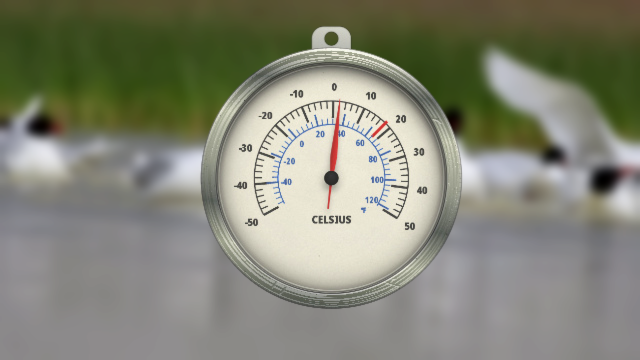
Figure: 2°C
